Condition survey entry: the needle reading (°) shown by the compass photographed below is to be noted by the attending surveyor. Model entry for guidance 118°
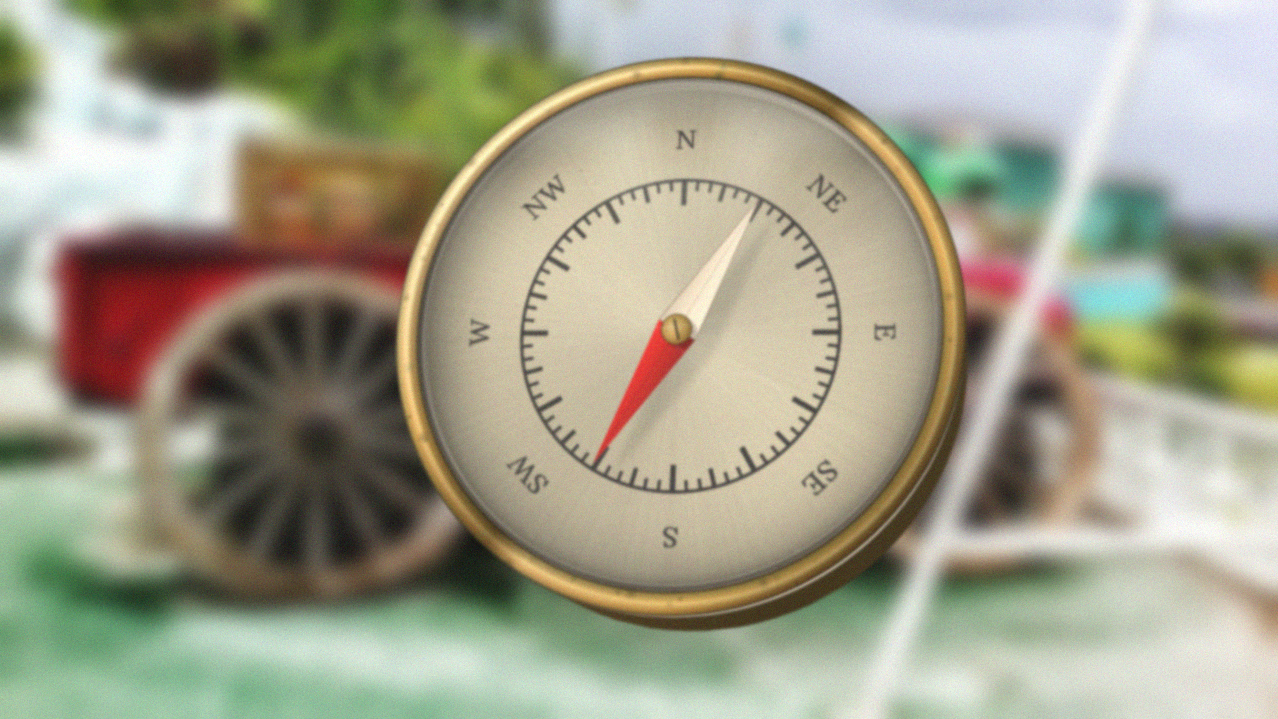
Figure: 210°
